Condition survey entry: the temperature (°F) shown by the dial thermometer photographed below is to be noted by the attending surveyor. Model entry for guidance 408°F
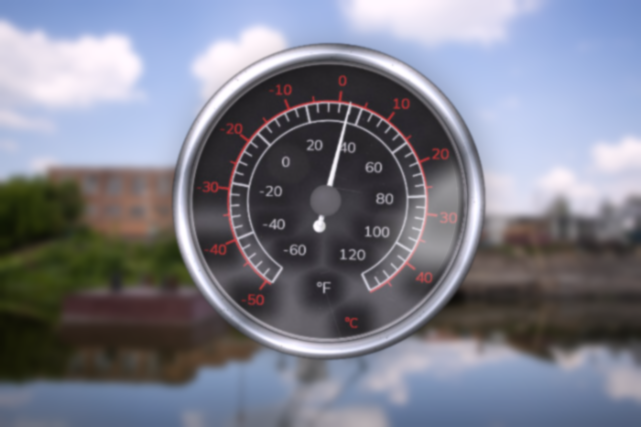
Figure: 36°F
